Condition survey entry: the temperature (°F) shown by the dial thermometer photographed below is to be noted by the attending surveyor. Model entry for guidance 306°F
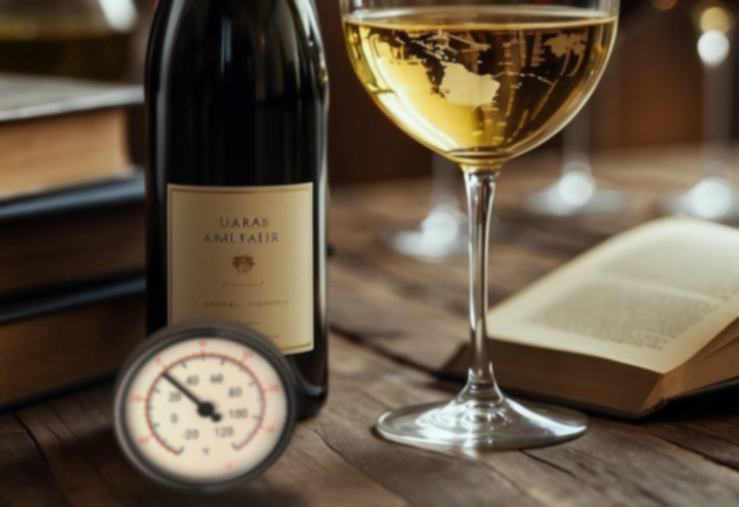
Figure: 30°F
